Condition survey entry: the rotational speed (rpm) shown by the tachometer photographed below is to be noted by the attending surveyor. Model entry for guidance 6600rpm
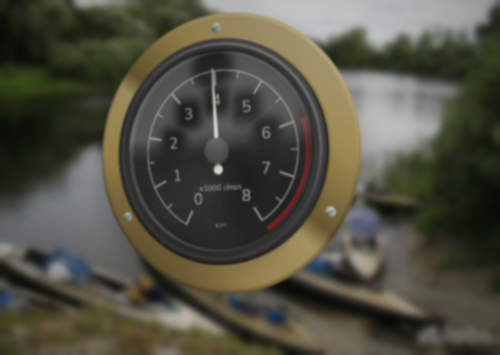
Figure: 4000rpm
